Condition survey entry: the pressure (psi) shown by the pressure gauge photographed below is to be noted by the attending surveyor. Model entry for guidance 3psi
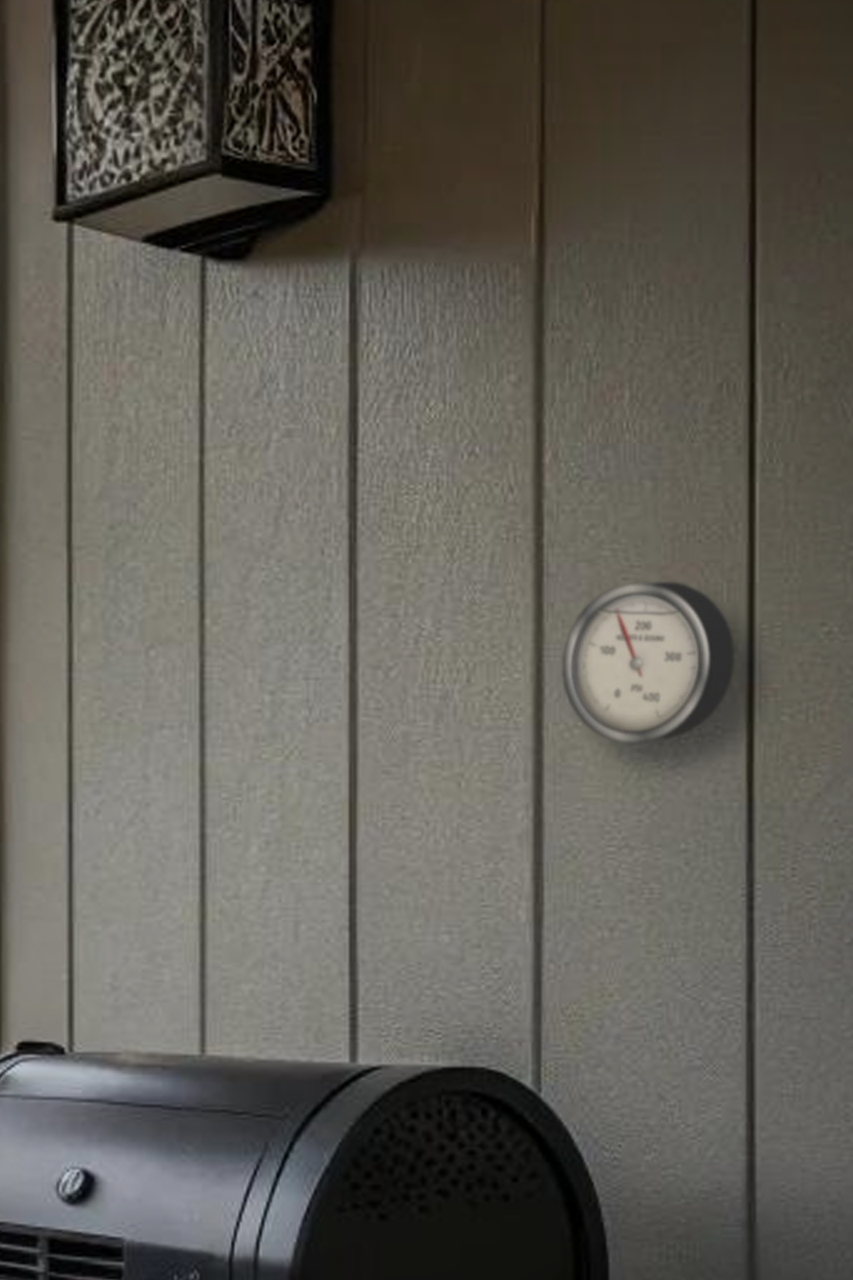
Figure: 160psi
